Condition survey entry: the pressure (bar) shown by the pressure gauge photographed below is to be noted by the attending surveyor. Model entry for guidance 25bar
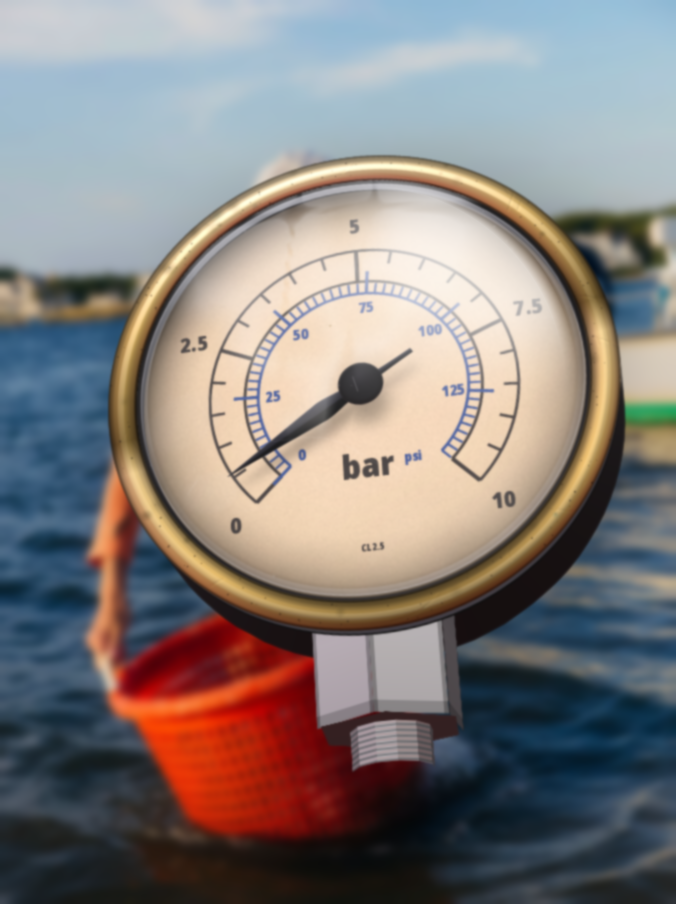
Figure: 0.5bar
